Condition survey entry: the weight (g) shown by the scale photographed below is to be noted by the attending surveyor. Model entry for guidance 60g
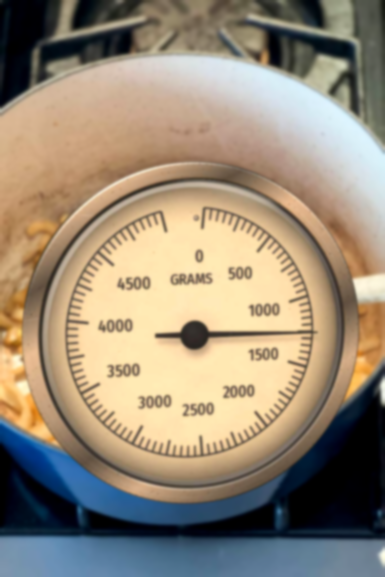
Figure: 1250g
